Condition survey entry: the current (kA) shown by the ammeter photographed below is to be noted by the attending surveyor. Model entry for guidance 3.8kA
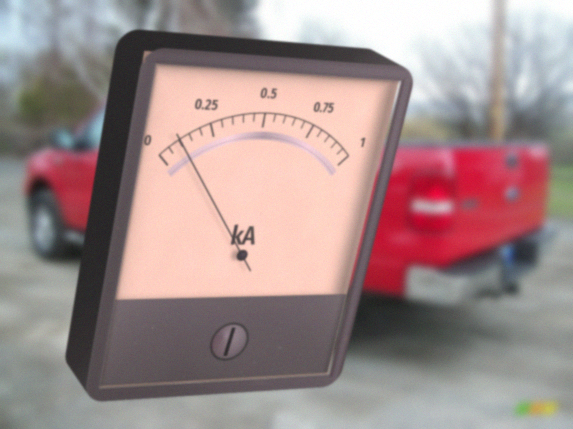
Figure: 0.1kA
